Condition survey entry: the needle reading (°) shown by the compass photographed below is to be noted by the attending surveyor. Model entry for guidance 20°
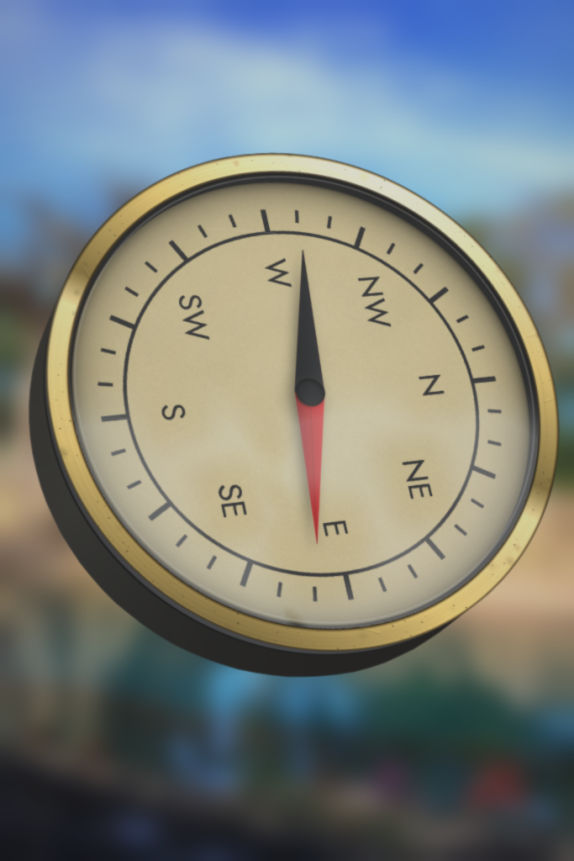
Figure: 100°
